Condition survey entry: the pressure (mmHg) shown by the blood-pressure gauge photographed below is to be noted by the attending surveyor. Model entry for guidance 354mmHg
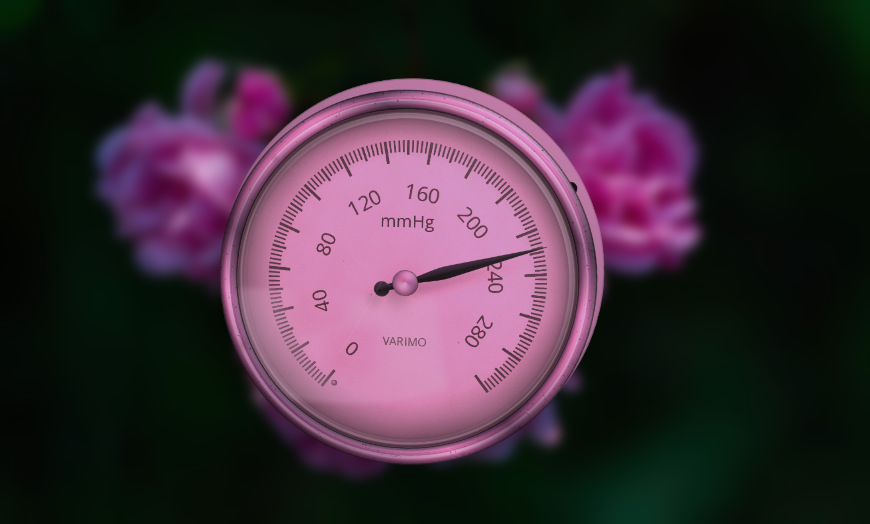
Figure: 228mmHg
